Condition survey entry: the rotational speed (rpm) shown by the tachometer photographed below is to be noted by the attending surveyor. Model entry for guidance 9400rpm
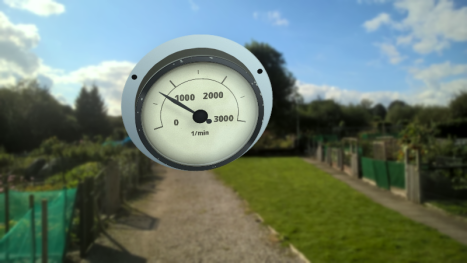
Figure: 750rpm
